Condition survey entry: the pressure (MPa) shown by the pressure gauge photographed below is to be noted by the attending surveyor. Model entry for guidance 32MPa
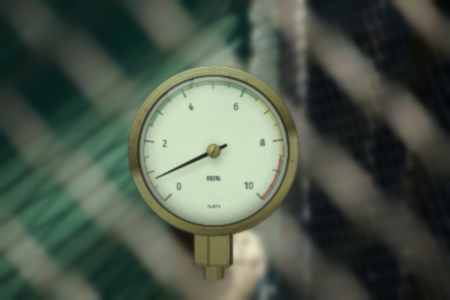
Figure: 0.75MPa
